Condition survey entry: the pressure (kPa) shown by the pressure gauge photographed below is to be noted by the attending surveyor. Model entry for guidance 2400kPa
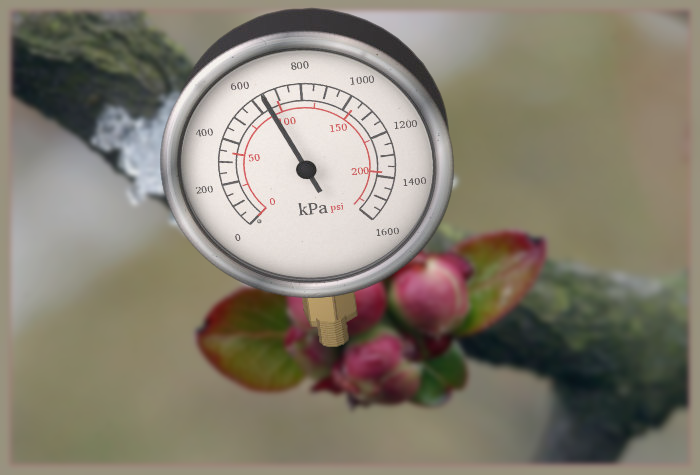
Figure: 650kPa
